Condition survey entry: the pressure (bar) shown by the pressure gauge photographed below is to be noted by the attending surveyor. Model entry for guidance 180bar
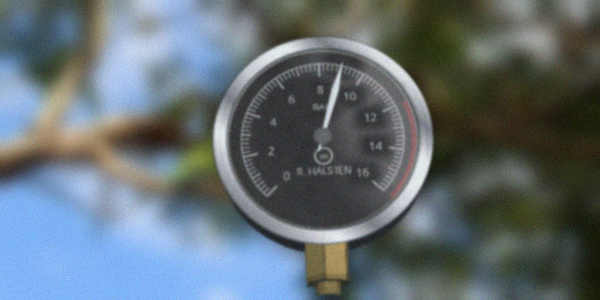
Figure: 9bar
